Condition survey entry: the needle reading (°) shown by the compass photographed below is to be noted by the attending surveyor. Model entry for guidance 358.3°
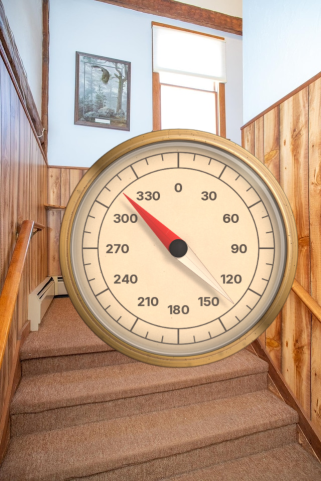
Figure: 315°
